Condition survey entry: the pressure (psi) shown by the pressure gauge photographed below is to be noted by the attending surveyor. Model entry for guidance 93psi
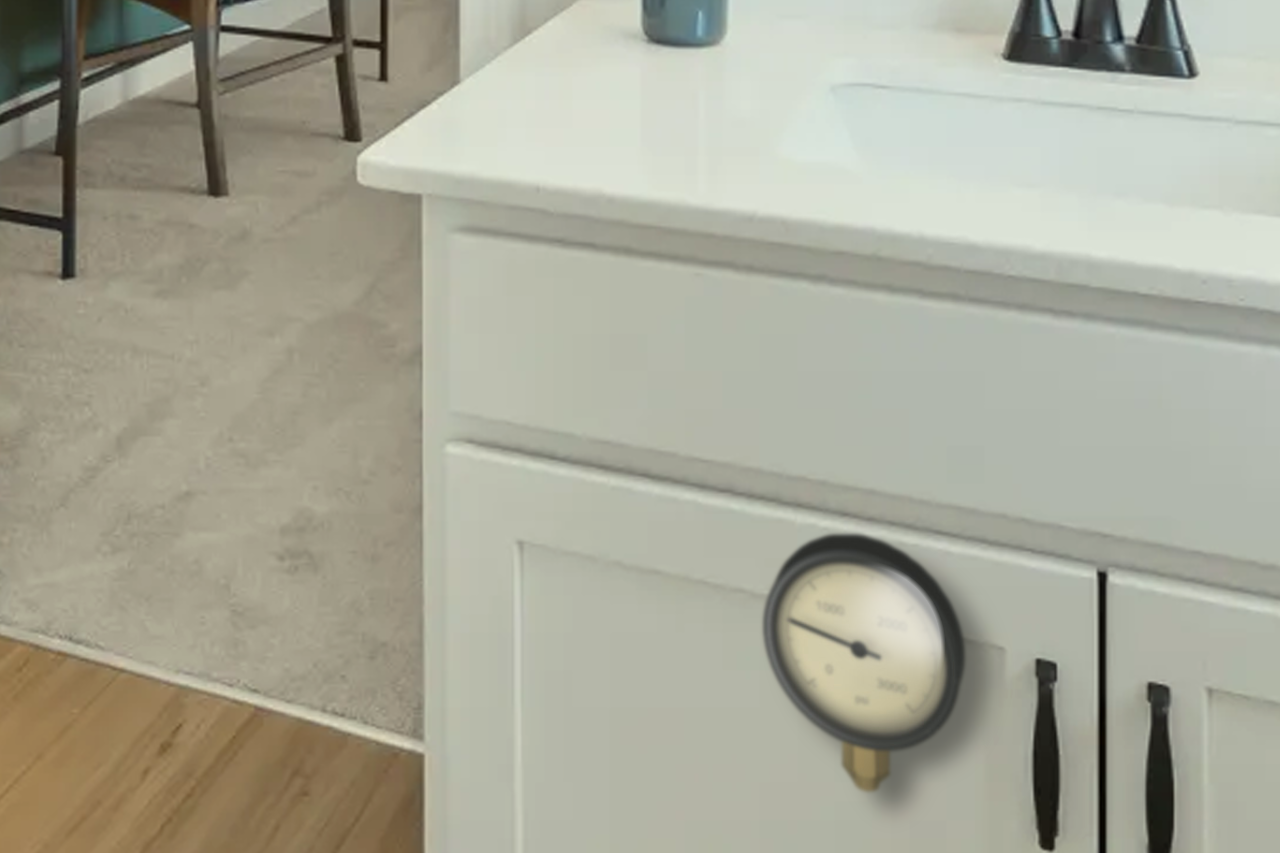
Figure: 600psi
